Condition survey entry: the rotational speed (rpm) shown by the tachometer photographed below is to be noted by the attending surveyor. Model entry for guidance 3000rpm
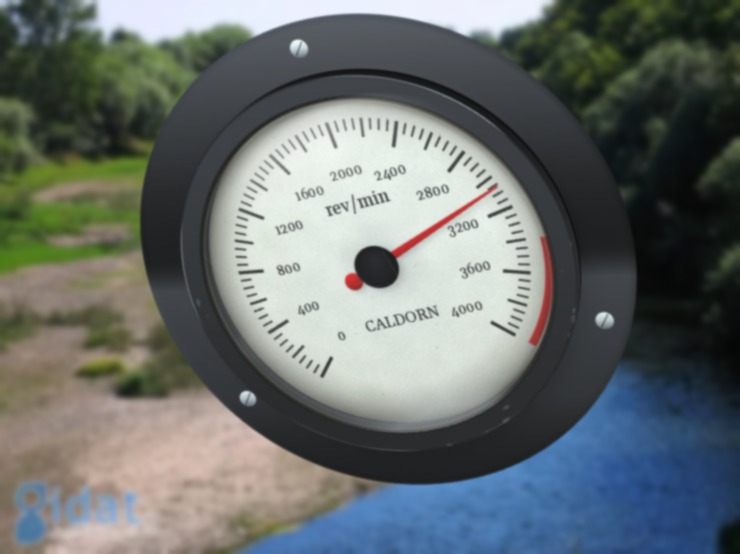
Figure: 3050rpm
